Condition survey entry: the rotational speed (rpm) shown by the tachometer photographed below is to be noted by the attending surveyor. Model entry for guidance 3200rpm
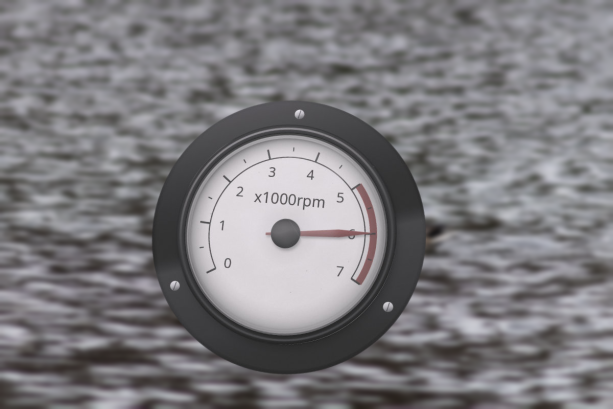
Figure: 6000rpm
